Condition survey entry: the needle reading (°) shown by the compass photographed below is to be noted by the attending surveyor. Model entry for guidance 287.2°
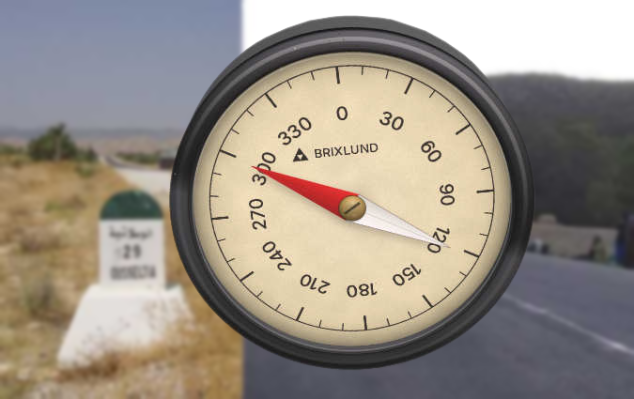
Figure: 300°
